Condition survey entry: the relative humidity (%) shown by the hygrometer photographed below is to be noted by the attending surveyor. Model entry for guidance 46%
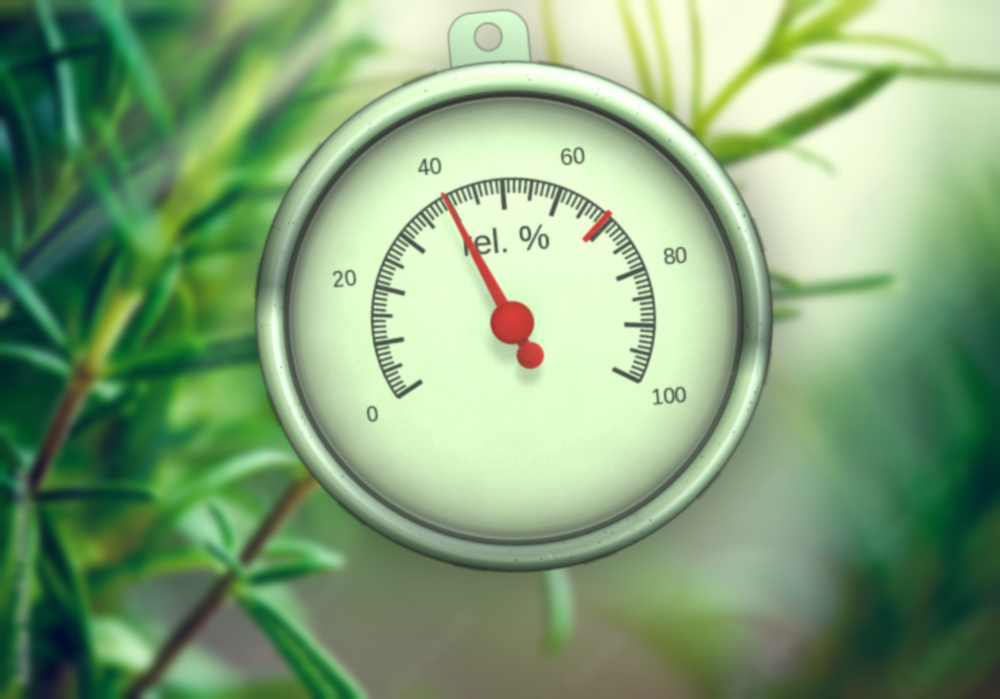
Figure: 40%
